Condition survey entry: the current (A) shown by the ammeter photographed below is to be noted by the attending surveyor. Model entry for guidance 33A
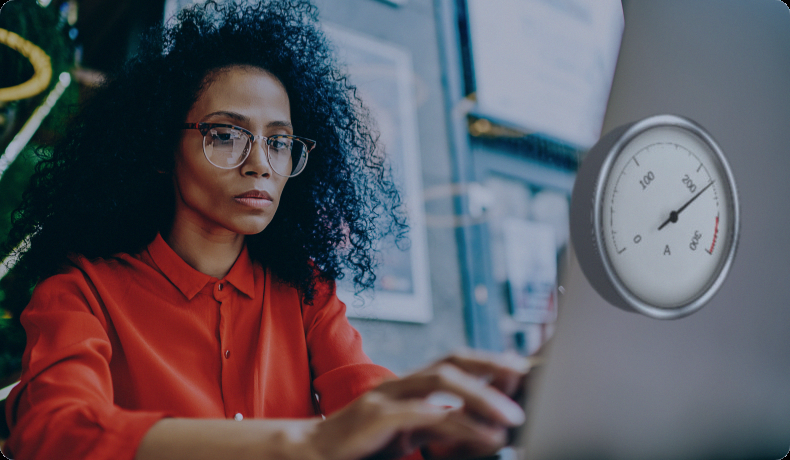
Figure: 220A
